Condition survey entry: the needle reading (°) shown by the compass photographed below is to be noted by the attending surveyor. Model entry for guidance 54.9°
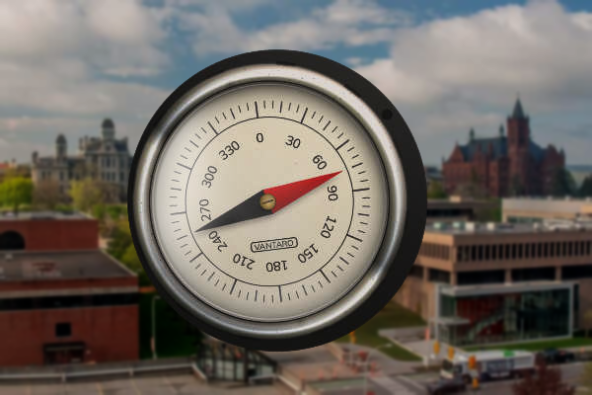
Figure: 75°
